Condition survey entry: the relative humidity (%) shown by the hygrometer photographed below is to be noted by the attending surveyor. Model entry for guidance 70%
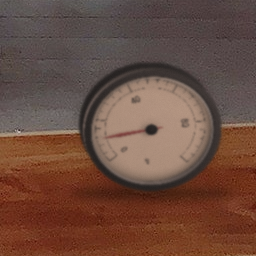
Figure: 12%
